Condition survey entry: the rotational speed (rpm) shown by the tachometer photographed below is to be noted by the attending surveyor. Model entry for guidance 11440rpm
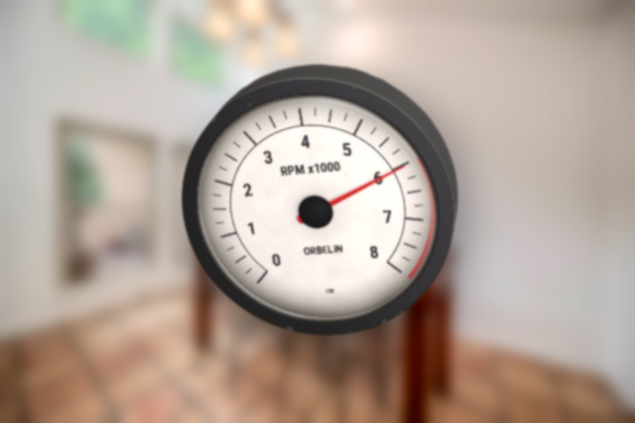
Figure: 6000rpm
